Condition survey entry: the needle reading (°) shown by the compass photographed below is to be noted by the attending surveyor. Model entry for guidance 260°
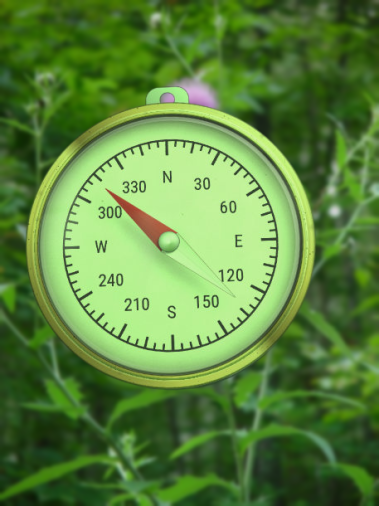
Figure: 312.5°
